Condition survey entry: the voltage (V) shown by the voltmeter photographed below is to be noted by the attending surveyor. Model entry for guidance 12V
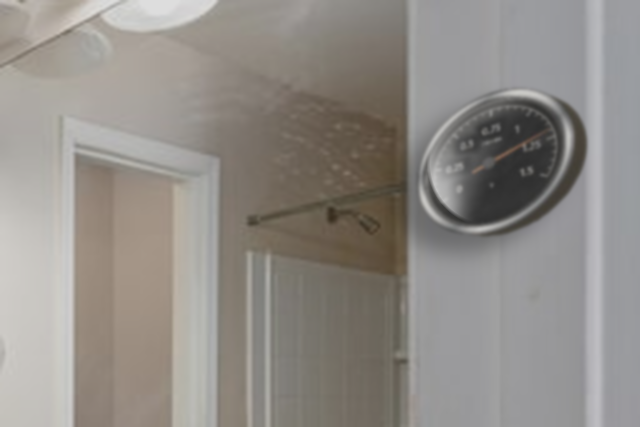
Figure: 1.2V
